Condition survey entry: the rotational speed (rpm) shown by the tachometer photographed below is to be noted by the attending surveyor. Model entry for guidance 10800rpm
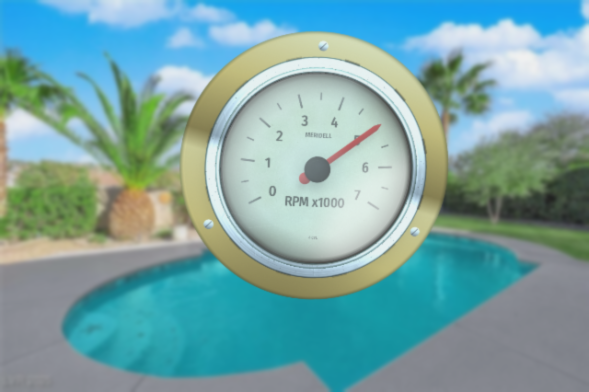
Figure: 5000rpm
